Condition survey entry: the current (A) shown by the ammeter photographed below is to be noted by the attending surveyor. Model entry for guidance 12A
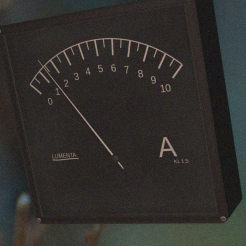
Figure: 1.5A
